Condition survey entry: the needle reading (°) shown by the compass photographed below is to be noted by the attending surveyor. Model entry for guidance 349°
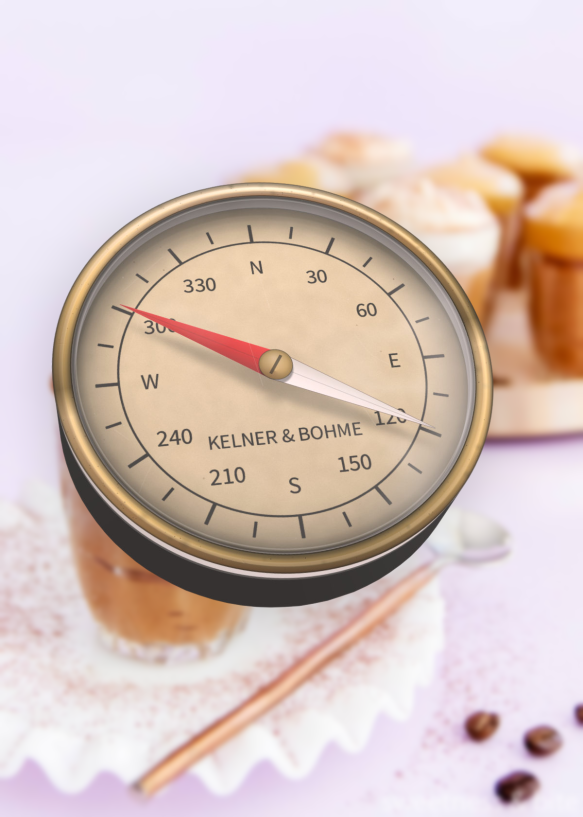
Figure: 300°
